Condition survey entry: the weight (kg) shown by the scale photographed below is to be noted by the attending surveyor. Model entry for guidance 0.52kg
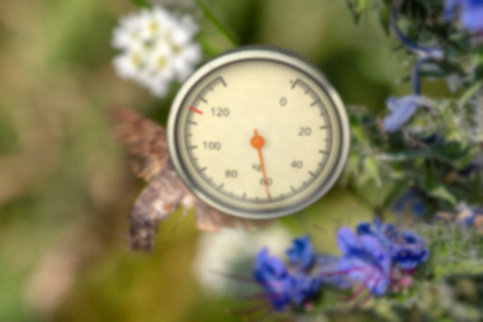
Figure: 60kg
